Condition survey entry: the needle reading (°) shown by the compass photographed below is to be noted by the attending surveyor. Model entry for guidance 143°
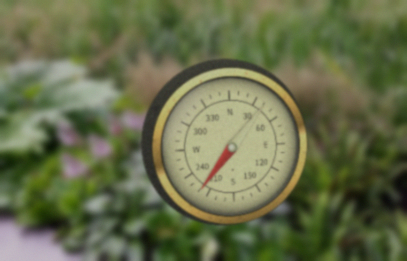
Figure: 220°
